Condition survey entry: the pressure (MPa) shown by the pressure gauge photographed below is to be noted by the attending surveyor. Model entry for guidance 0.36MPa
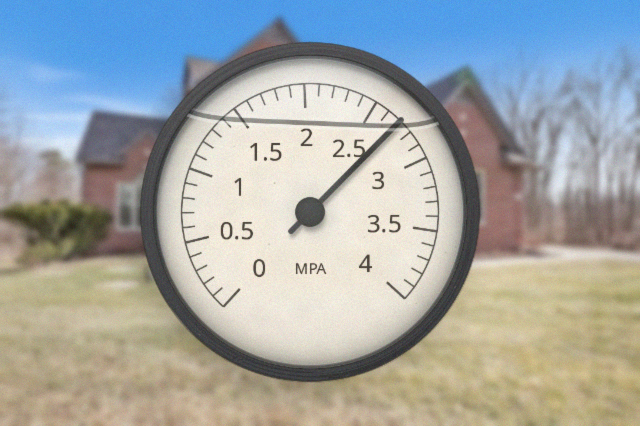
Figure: 2.7MPa
